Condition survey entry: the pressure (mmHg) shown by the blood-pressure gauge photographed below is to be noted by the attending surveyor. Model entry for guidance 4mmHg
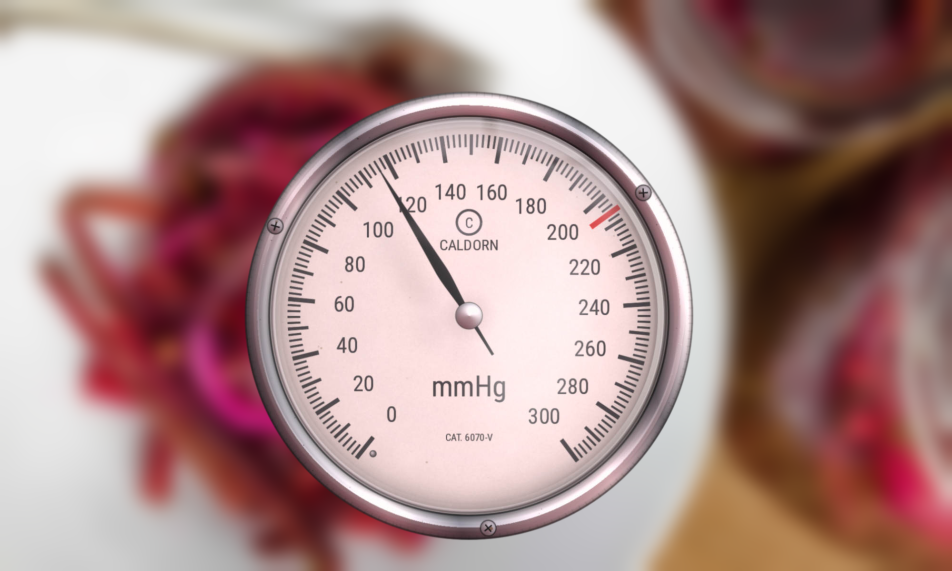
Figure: 116mmHg
